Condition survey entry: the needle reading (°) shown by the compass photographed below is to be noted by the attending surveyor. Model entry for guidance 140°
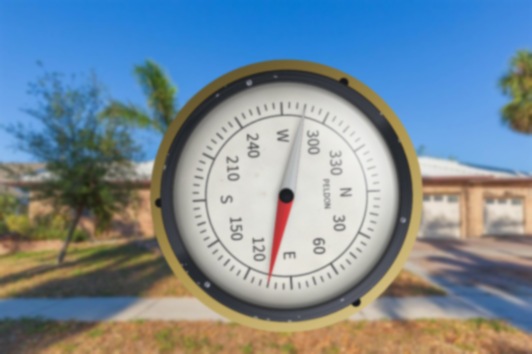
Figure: 105°
